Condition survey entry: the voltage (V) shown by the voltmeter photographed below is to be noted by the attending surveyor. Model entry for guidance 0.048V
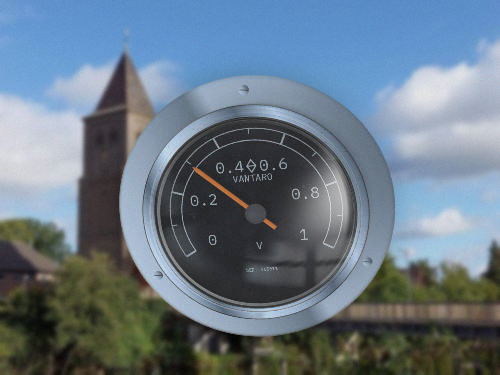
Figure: 0.3V
